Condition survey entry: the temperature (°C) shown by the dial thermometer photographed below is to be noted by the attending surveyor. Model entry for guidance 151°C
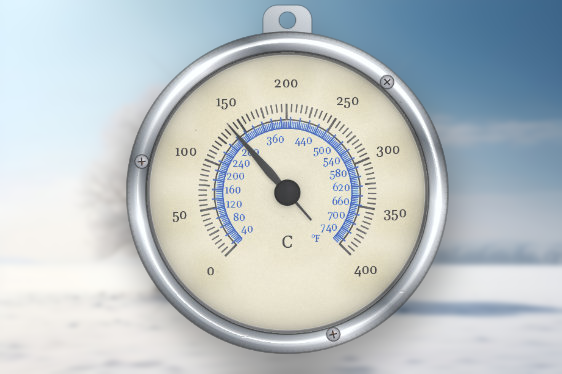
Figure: 140°C
